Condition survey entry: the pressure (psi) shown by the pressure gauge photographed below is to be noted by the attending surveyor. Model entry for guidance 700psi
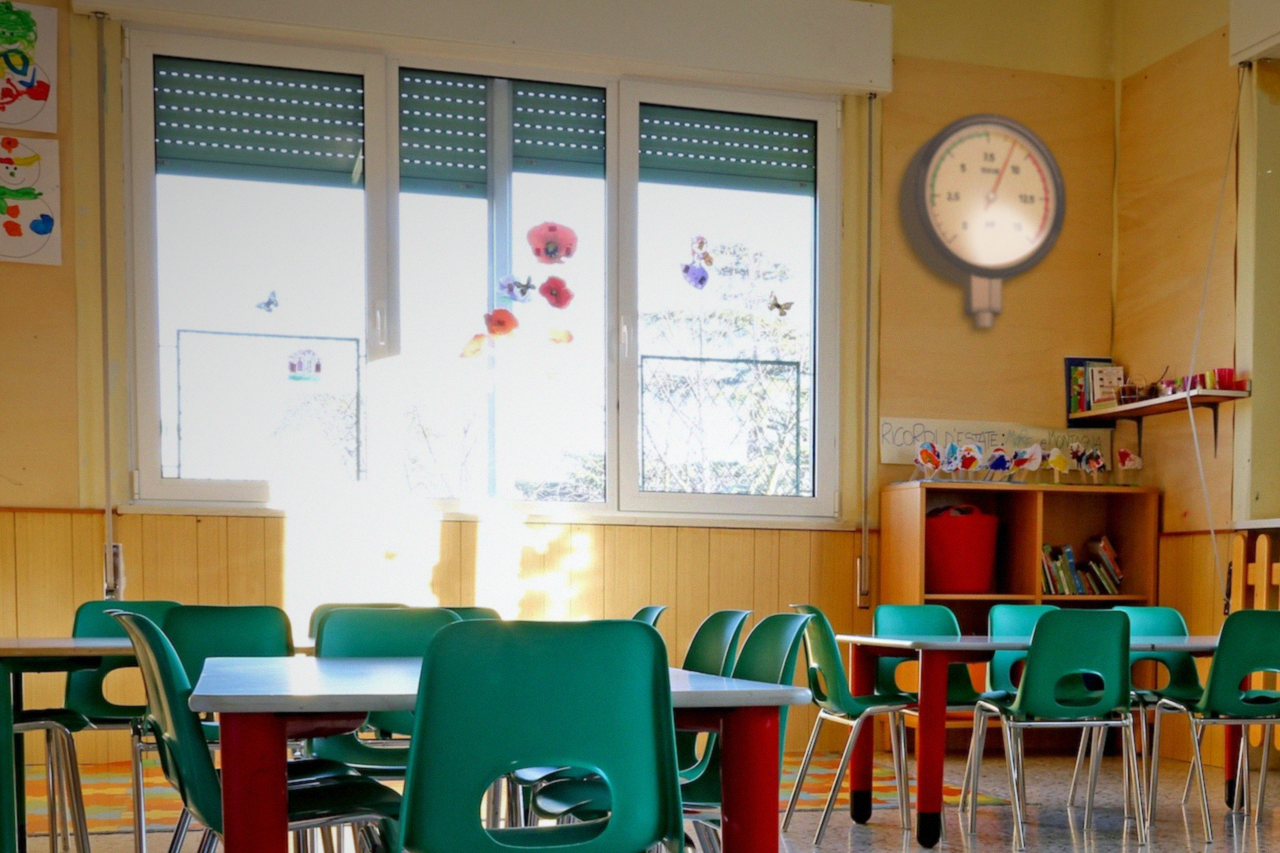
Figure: 9psi
